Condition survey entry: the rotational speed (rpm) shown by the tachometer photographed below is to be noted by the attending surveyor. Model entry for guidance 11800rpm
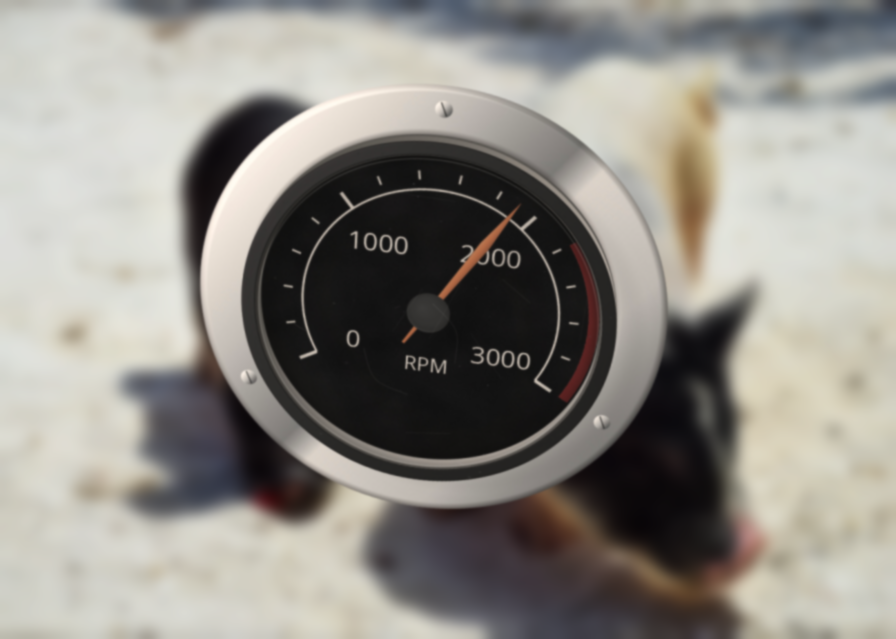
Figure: 1900rpm
